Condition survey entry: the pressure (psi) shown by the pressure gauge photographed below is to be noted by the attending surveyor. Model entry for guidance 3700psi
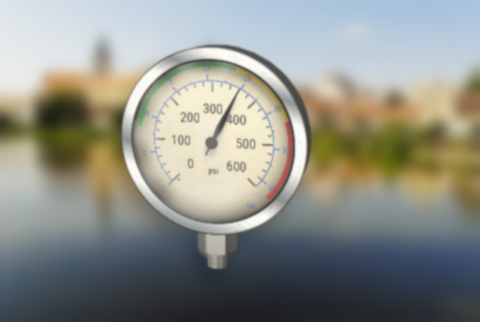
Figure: 360psi
